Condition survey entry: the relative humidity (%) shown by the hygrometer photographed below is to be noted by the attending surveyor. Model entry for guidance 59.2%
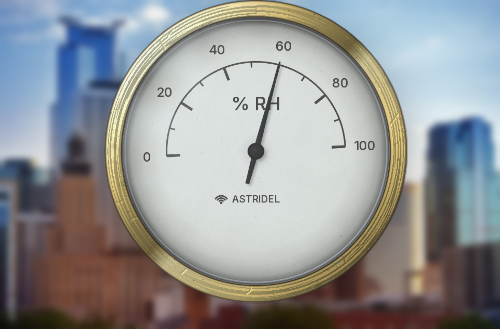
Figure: 60%
